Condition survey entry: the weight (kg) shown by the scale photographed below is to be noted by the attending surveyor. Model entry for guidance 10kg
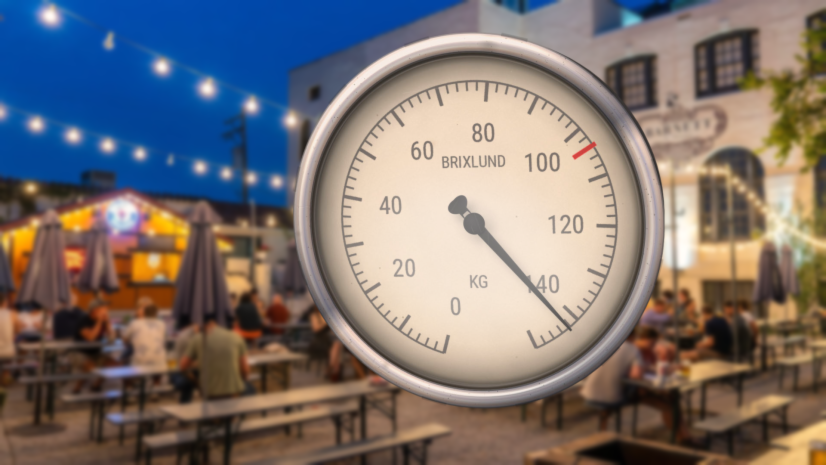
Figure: 142kg
